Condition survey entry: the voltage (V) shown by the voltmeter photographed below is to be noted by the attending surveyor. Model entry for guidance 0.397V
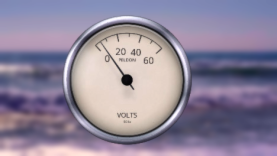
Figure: 5V
